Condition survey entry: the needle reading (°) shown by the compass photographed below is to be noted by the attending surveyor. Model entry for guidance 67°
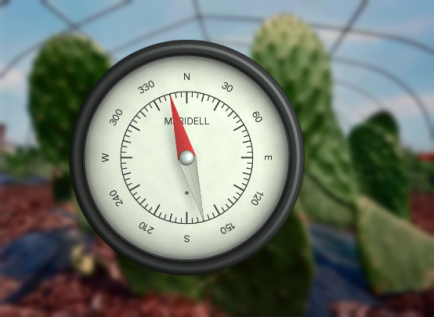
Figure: 345°
